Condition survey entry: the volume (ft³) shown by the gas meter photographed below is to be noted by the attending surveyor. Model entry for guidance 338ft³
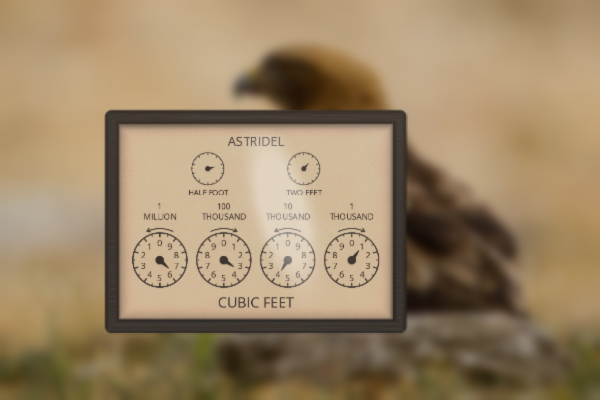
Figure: 634100ft³
